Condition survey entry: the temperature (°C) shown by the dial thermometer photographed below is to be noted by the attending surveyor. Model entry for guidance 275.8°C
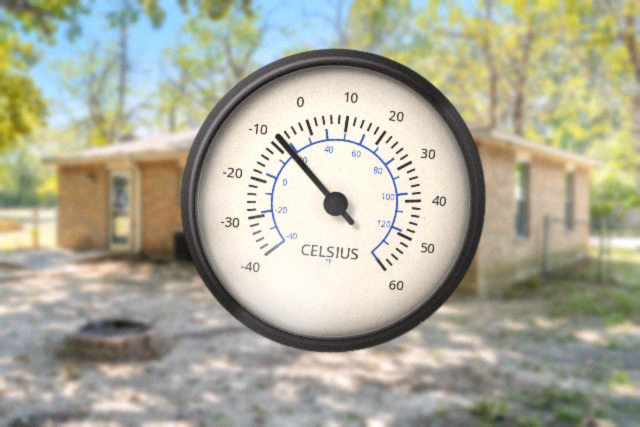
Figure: -8°C
